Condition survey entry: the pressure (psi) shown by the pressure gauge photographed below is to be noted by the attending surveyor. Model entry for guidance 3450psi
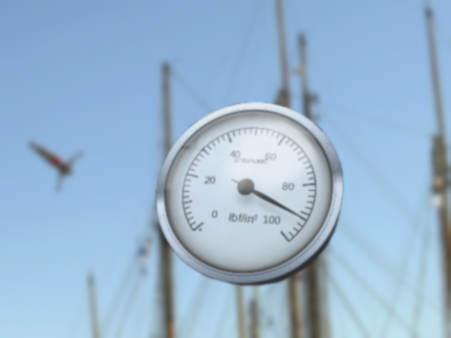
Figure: 92psi
